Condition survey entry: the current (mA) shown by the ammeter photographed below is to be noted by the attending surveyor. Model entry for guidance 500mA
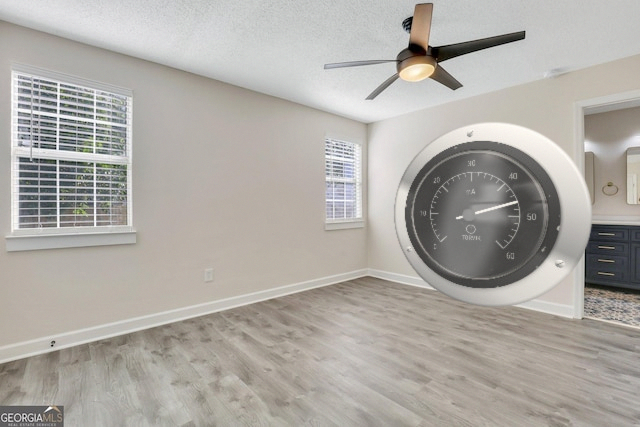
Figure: 46mA
